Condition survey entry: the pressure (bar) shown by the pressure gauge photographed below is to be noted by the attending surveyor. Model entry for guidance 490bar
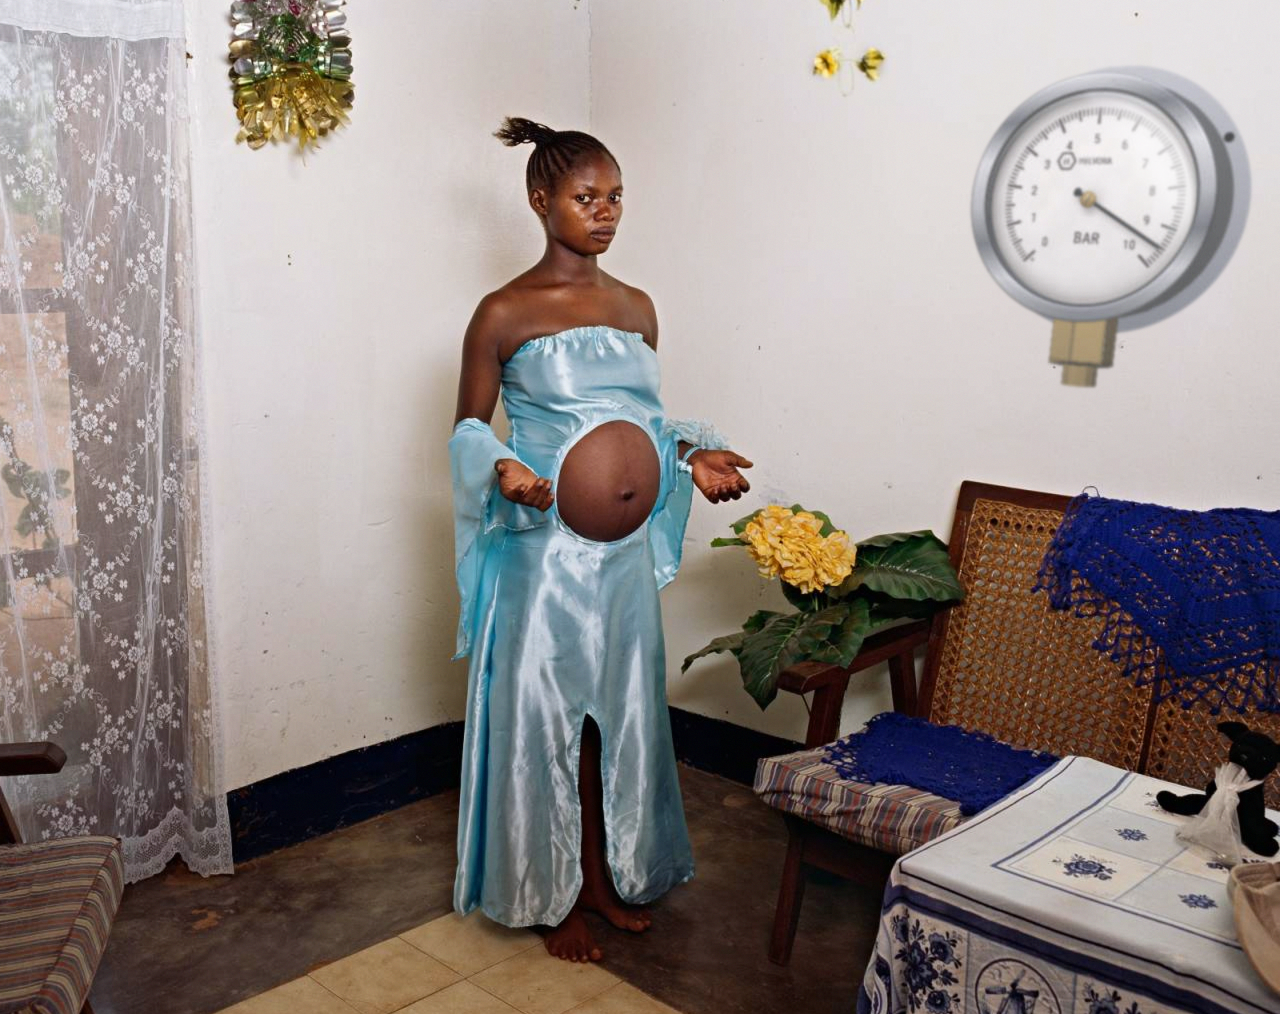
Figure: 9.5bar
